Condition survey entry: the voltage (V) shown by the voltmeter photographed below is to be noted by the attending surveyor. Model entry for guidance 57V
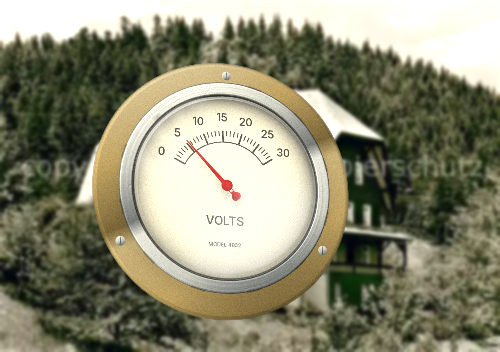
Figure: 5V
